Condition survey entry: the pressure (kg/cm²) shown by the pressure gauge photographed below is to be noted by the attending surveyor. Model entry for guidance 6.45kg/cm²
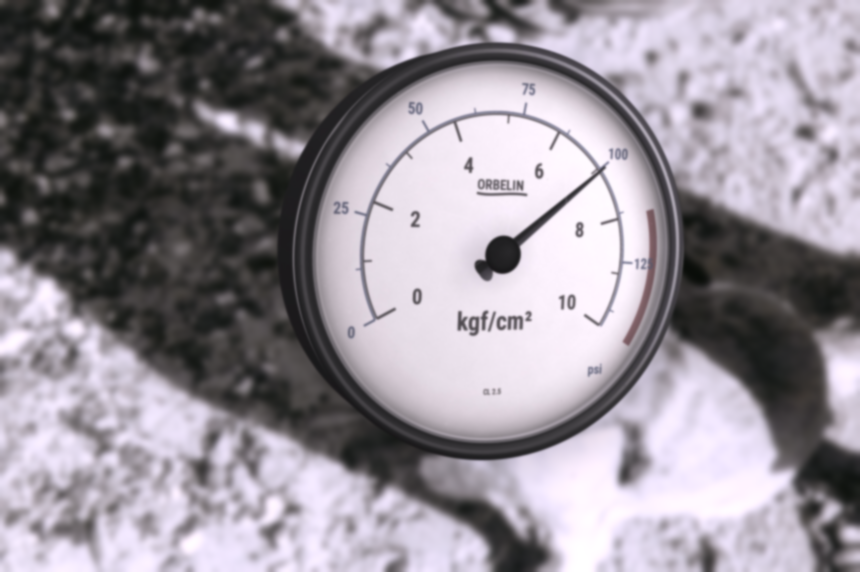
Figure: 7kg/cm²
